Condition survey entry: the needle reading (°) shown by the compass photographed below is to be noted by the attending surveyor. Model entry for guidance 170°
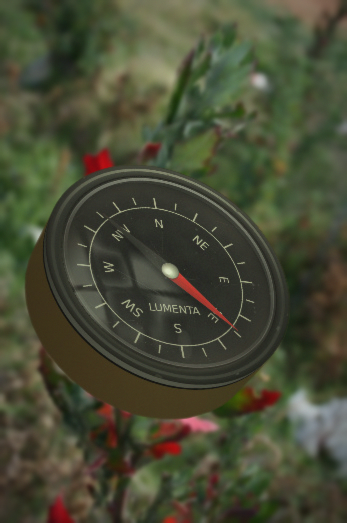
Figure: 135°
